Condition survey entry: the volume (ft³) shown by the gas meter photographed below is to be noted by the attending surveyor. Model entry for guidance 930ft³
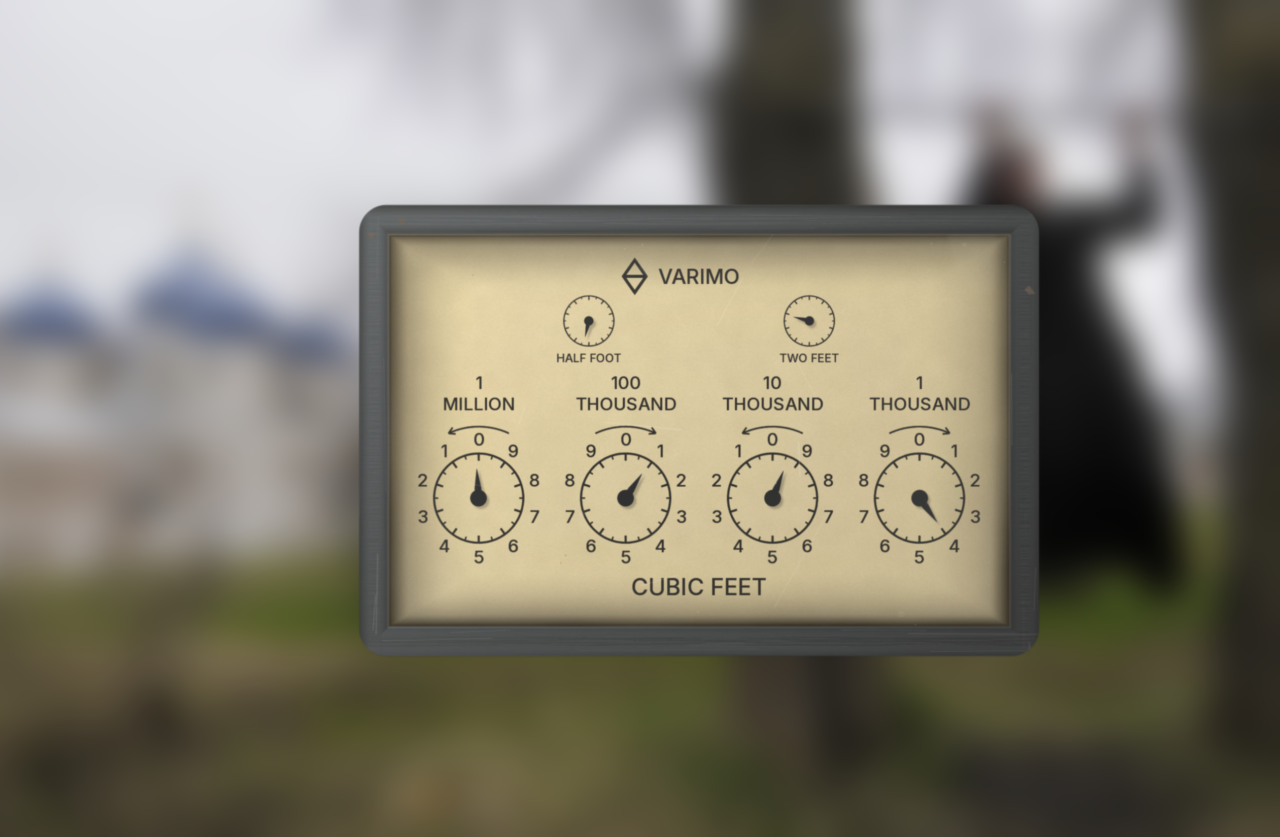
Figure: 9400ft³
